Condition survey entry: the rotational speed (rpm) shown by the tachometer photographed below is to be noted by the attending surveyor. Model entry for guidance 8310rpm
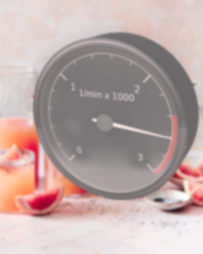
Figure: 2600rpm
